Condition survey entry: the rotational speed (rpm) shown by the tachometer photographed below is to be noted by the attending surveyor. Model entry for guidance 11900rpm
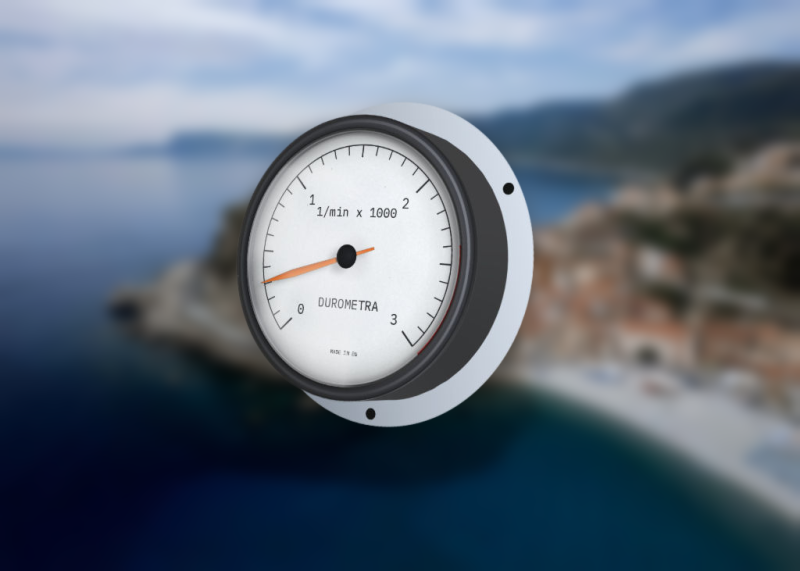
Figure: 300rpm
